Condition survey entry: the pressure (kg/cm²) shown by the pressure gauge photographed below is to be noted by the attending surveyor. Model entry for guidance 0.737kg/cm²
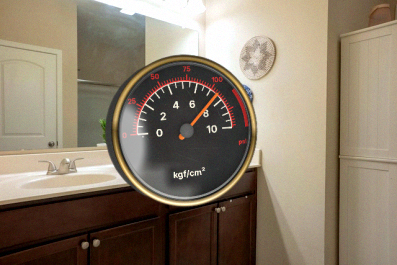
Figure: 7.5kg/cm²
